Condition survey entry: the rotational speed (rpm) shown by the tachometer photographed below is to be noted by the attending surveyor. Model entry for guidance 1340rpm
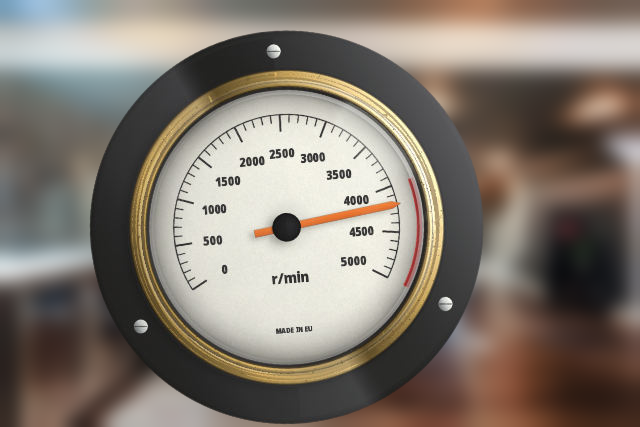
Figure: 4200rpm
